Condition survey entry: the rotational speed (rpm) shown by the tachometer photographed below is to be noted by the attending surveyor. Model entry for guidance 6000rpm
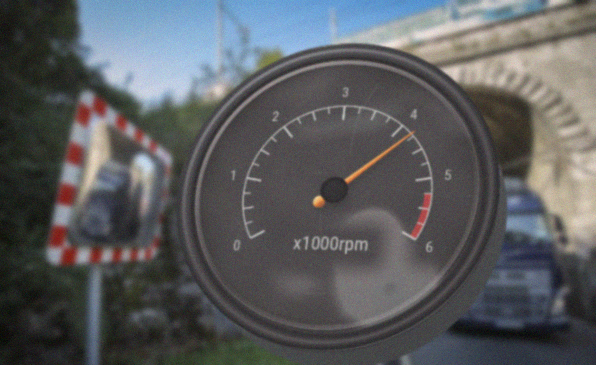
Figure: 4250rpm
